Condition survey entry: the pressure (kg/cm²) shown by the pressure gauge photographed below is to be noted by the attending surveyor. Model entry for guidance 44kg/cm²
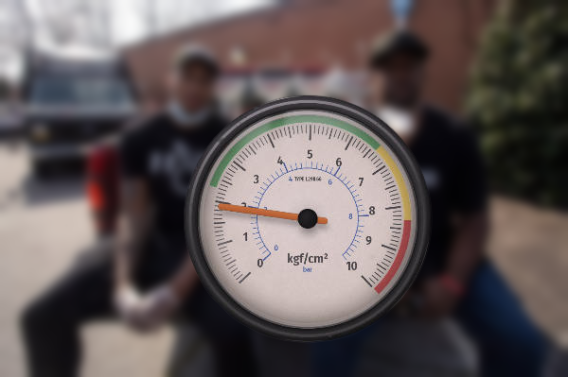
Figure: 1.9kg/cm²
